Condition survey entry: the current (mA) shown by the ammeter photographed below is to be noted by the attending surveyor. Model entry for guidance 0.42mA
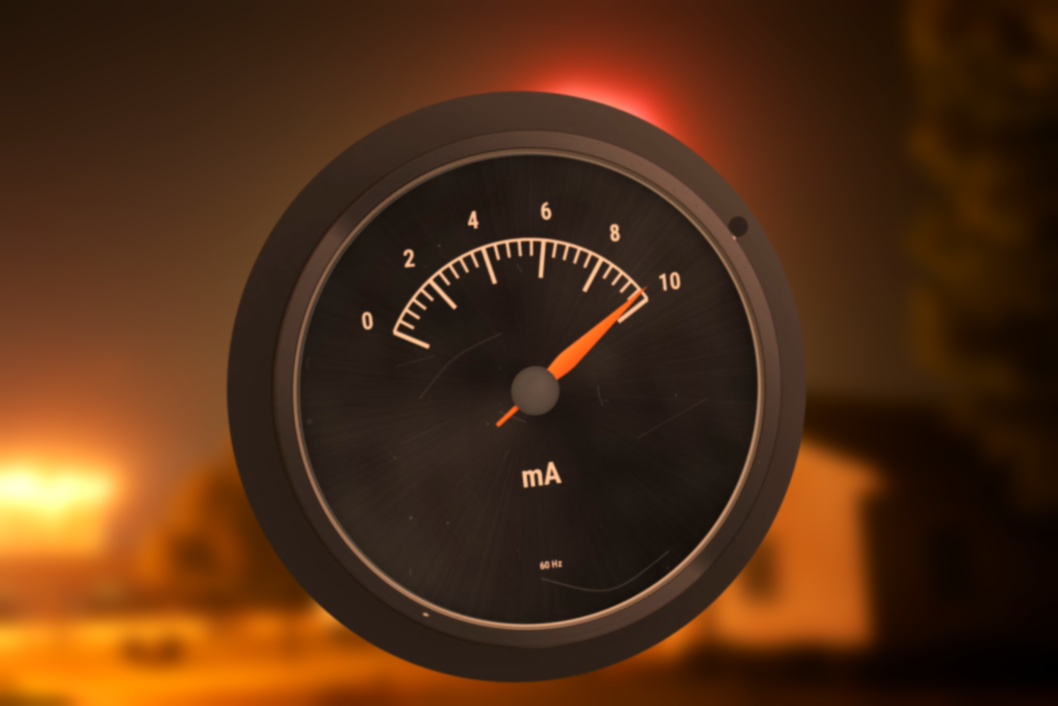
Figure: 9.6mA
